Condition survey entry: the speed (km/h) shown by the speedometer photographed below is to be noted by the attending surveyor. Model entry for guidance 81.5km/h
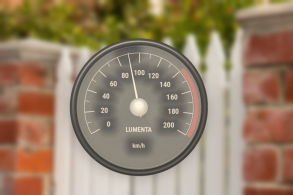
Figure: 90km/h
